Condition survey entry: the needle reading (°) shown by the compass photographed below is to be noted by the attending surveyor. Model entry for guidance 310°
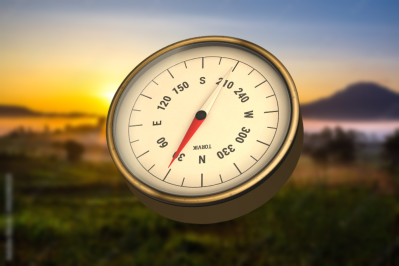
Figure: 30°
